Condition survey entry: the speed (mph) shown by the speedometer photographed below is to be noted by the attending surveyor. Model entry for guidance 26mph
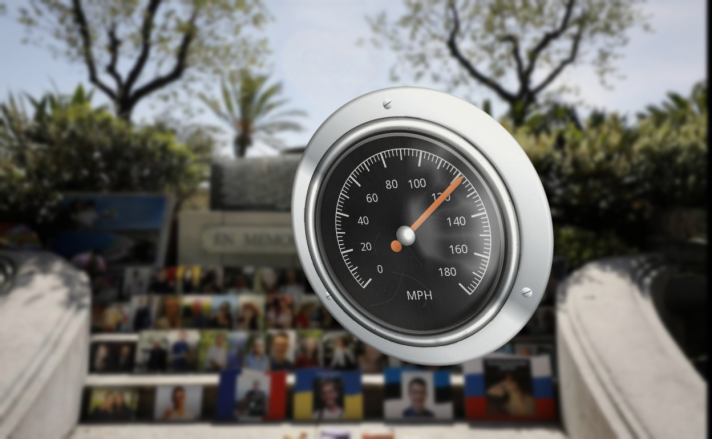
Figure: 122mph
